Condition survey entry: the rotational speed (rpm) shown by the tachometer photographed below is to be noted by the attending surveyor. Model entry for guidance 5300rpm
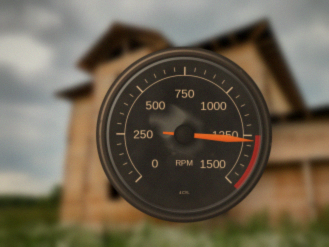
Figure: 1275rpm
